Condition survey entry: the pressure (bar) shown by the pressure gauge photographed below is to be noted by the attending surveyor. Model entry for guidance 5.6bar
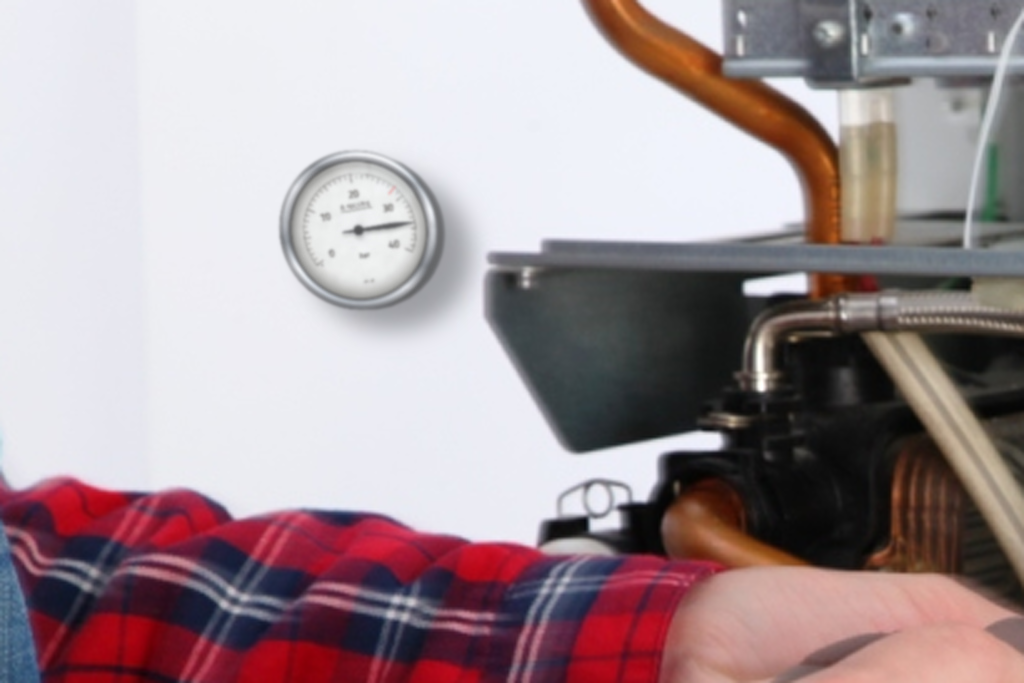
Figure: 35bar
